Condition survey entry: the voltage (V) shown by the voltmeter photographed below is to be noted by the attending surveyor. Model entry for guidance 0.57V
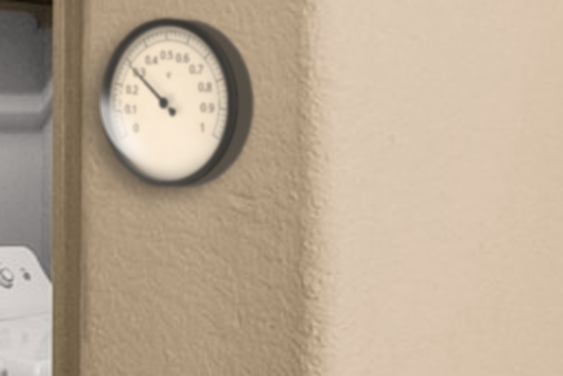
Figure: 0.3V
